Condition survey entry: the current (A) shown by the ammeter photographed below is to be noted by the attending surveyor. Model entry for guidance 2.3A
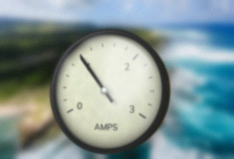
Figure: 1A
